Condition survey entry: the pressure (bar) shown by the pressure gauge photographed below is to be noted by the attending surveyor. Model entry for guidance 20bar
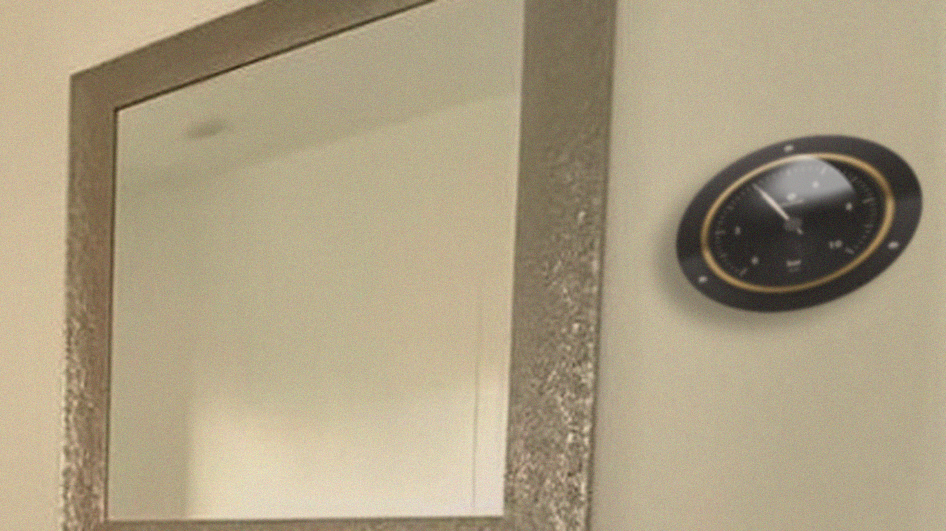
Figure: 4bar
